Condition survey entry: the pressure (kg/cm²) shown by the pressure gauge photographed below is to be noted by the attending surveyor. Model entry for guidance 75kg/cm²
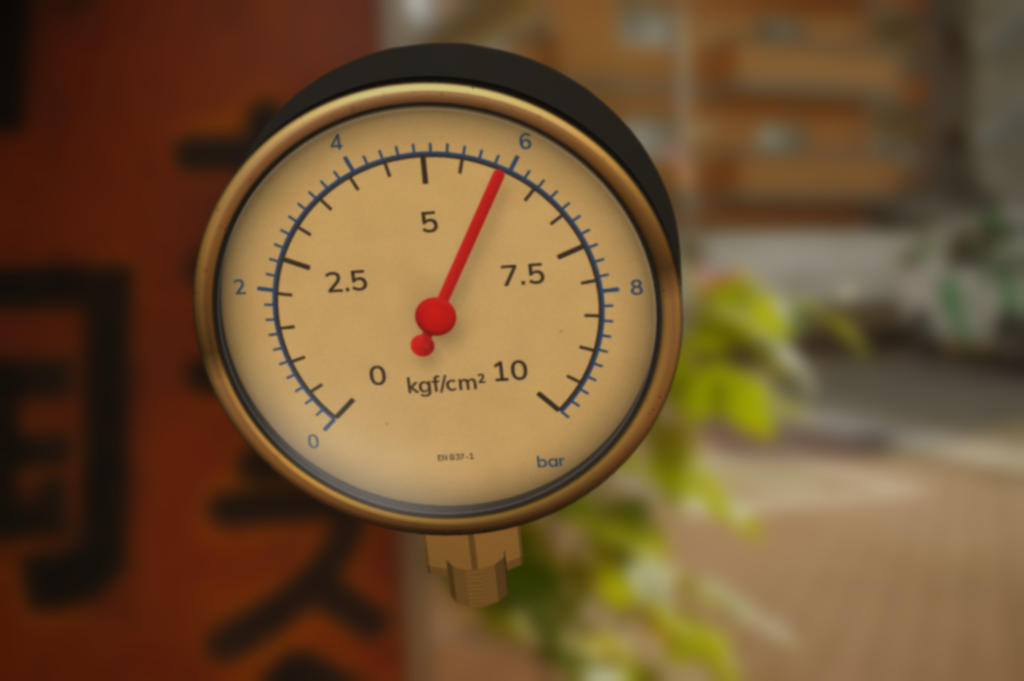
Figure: 6kg/cm²
